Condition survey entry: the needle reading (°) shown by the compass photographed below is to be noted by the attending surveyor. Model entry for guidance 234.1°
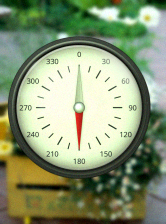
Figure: 180°
